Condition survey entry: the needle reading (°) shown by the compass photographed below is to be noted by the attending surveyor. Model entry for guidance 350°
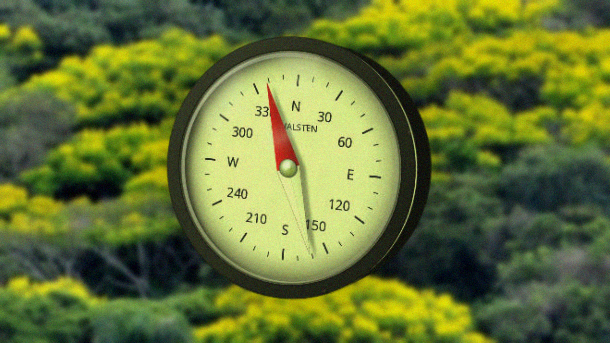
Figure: 340°
